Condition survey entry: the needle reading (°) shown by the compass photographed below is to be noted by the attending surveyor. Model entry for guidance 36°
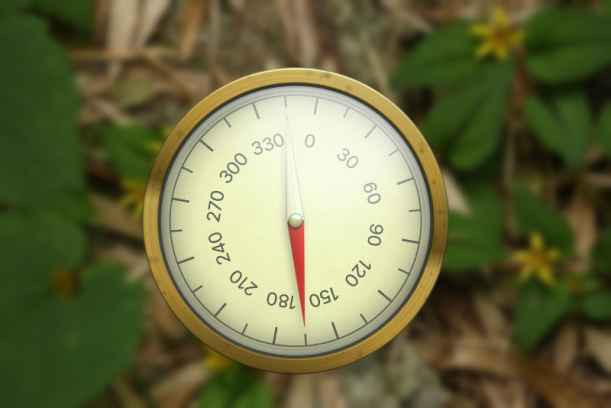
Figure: 165°
